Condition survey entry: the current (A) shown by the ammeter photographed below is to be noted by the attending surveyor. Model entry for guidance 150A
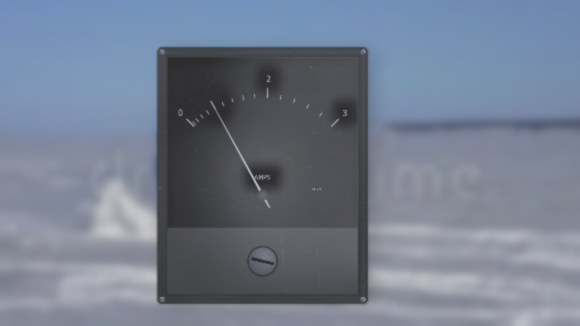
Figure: 1A
